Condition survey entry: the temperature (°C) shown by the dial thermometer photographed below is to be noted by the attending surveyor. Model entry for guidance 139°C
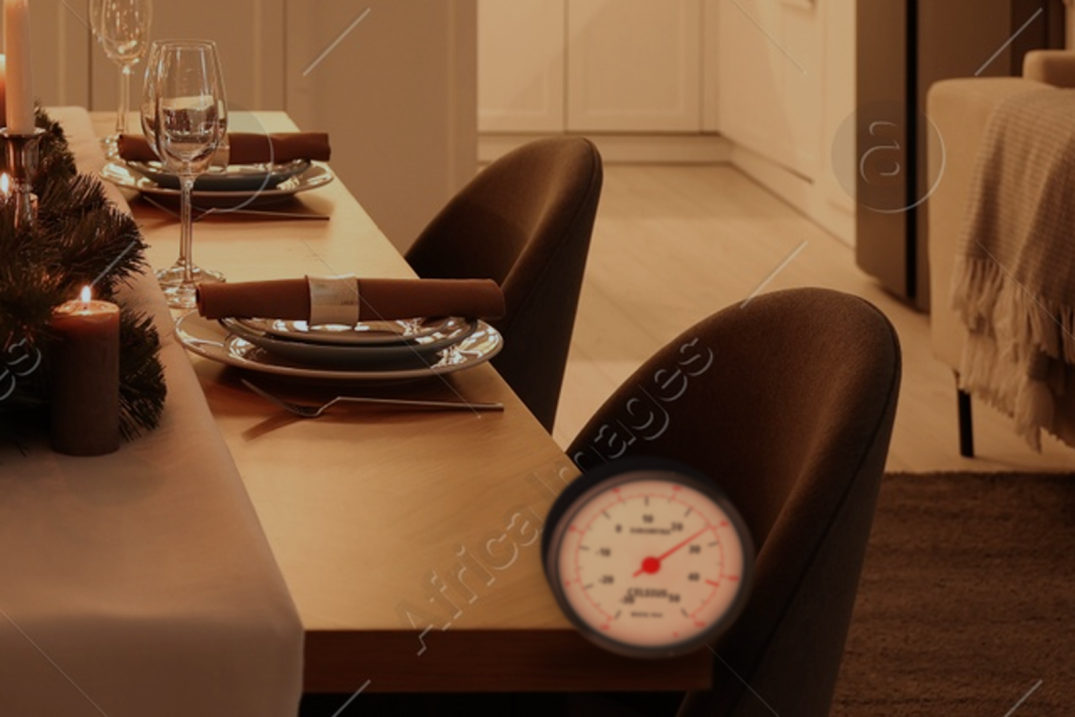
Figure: 25°C
